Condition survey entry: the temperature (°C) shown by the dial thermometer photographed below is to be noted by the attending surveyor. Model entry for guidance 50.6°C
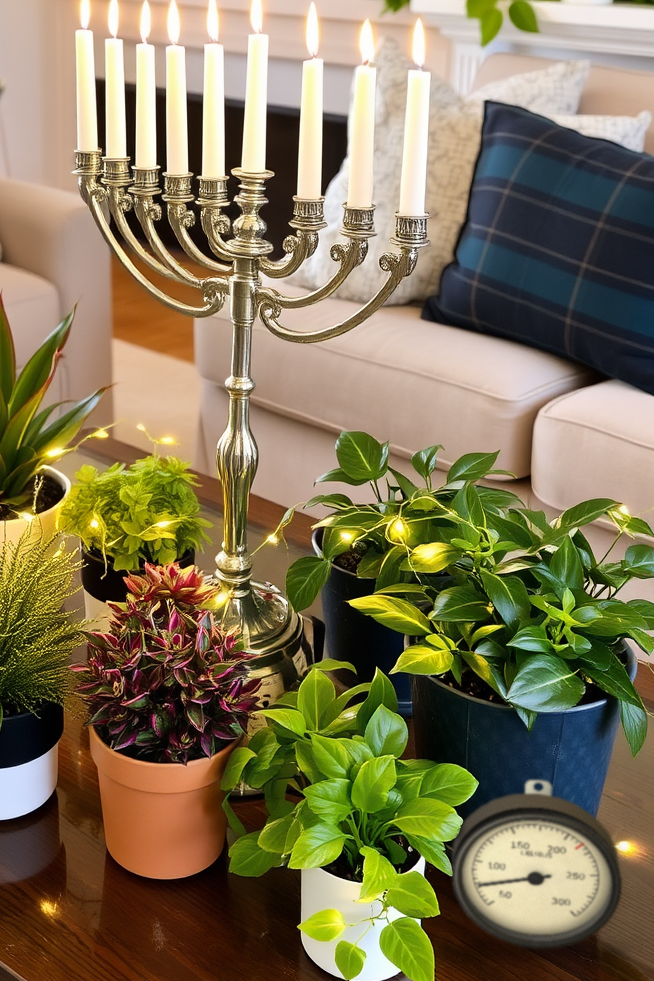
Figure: 75°C
